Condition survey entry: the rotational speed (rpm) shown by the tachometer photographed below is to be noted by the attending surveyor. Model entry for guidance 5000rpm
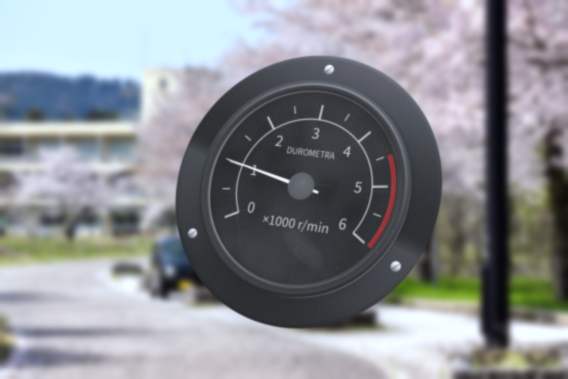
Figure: 1000rpm
